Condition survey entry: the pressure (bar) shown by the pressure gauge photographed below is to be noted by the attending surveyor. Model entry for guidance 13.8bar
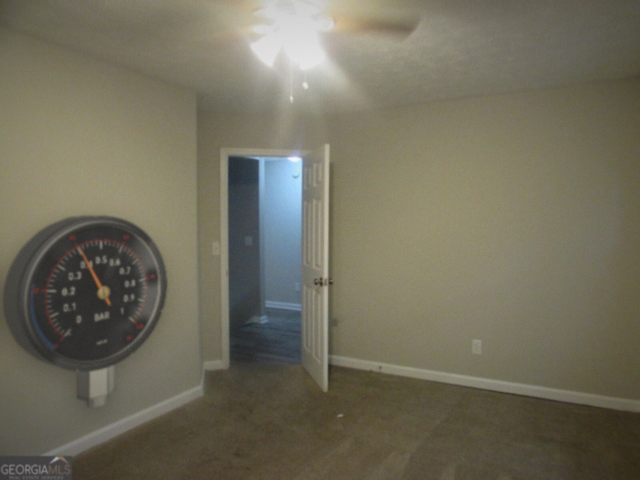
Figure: 0.4bar
